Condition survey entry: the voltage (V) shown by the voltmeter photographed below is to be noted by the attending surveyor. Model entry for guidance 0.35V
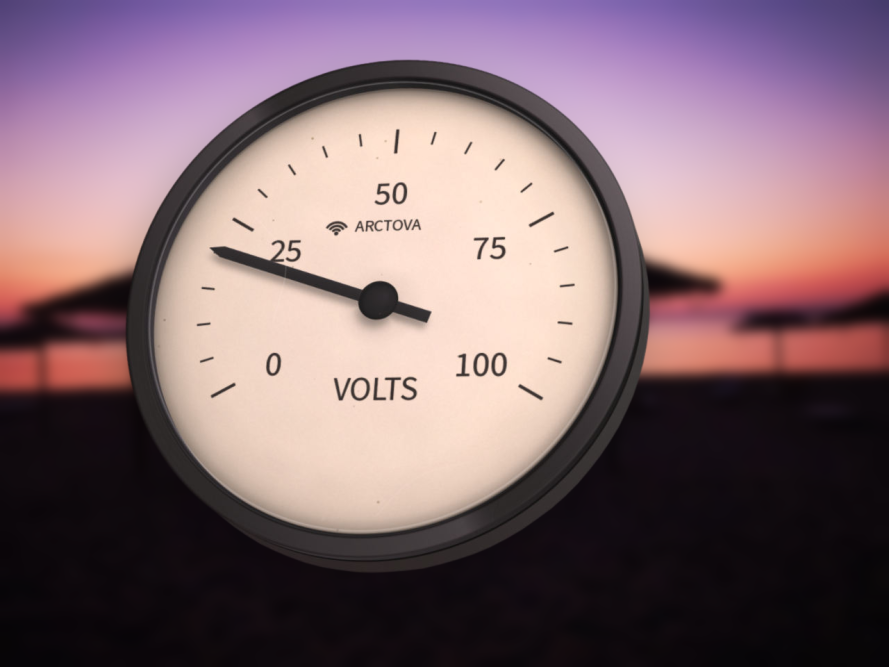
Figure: 20V
